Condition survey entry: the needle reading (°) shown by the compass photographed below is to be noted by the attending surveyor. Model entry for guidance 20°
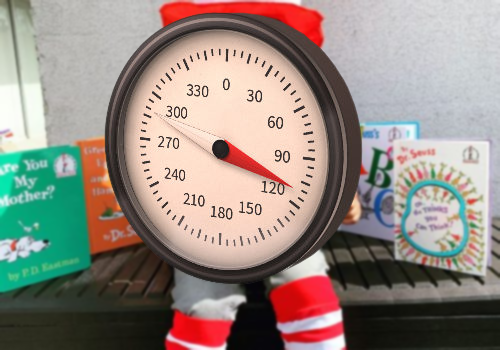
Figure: 110°
